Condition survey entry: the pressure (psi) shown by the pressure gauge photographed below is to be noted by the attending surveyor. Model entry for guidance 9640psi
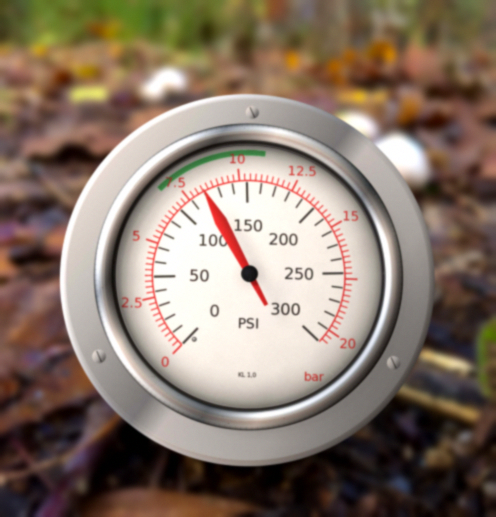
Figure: 120psi
